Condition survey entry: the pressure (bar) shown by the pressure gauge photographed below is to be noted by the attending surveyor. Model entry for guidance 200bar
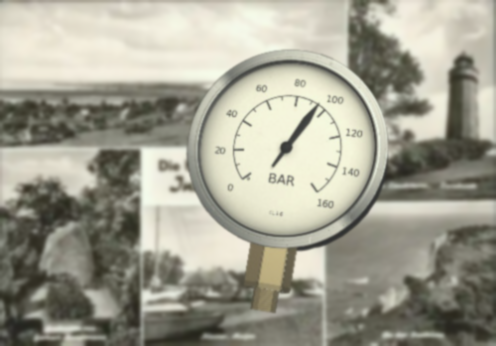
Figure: 95bar
